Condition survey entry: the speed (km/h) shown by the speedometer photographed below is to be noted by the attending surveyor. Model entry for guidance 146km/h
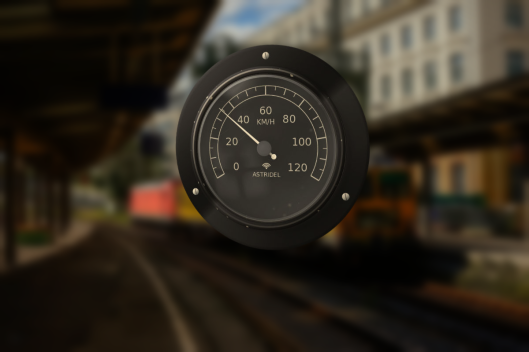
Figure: 35km/h
